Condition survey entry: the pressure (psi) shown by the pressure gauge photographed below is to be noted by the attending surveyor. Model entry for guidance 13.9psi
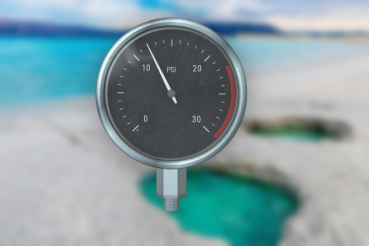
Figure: 12psi
